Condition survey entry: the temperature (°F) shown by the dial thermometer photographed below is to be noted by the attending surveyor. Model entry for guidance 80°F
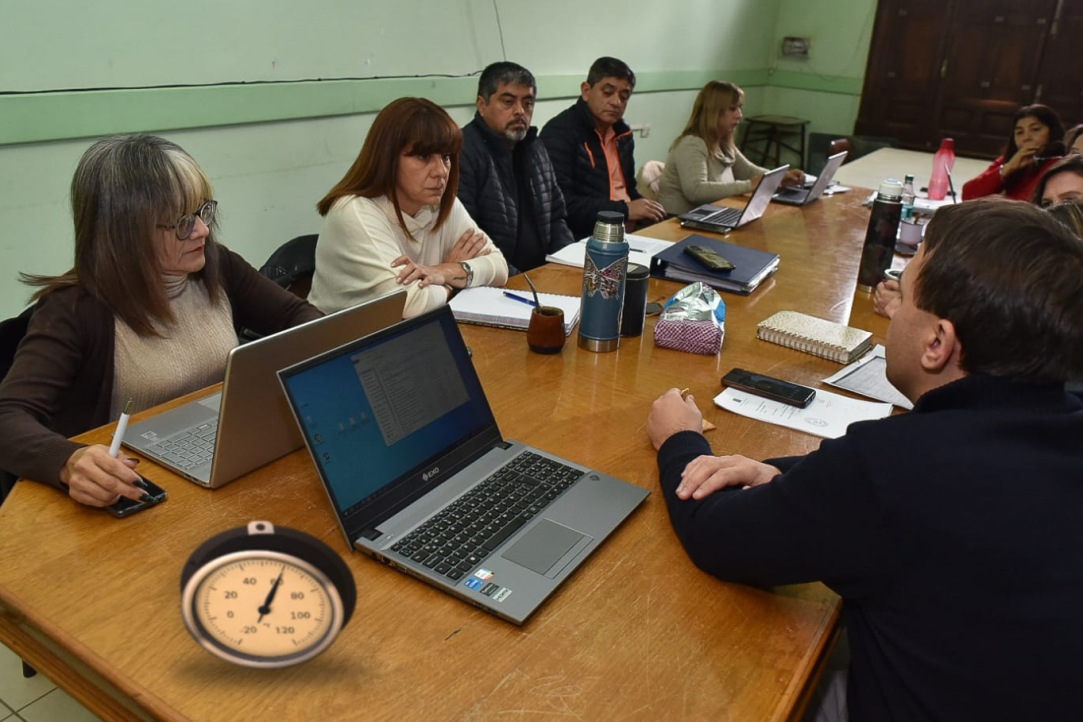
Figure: 60°F
